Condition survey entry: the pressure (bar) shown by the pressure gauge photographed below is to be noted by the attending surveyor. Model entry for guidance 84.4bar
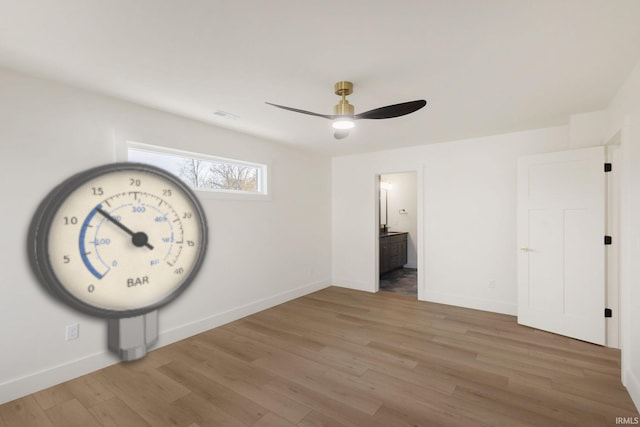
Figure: 13bar
